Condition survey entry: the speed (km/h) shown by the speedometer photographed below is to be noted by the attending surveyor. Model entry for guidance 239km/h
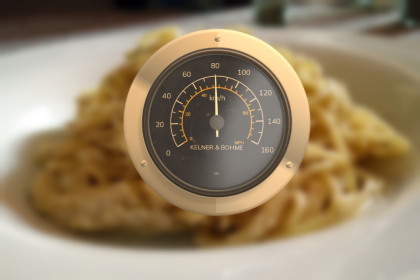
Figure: 80km/h
